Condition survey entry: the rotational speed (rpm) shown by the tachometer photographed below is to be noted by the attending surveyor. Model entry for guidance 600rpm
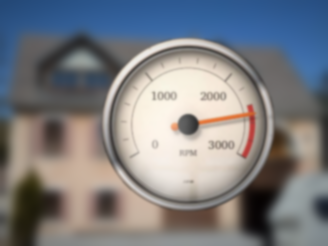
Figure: 2500rpm
